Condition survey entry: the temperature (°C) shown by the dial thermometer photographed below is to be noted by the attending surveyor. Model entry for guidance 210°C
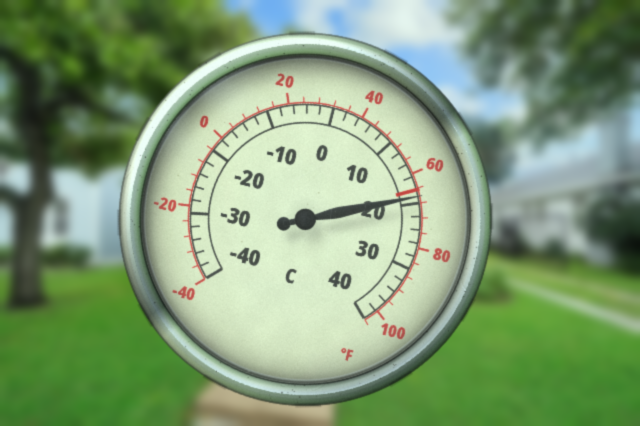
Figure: 19°C
